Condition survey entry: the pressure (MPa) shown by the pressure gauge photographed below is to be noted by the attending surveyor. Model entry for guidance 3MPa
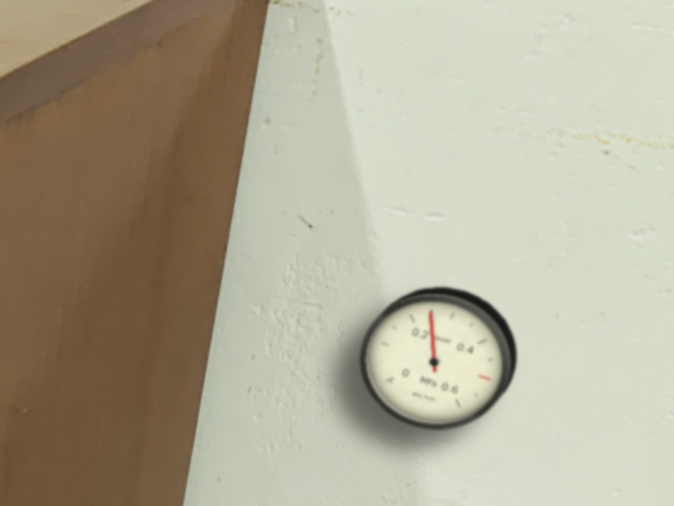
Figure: 0.25MPa
